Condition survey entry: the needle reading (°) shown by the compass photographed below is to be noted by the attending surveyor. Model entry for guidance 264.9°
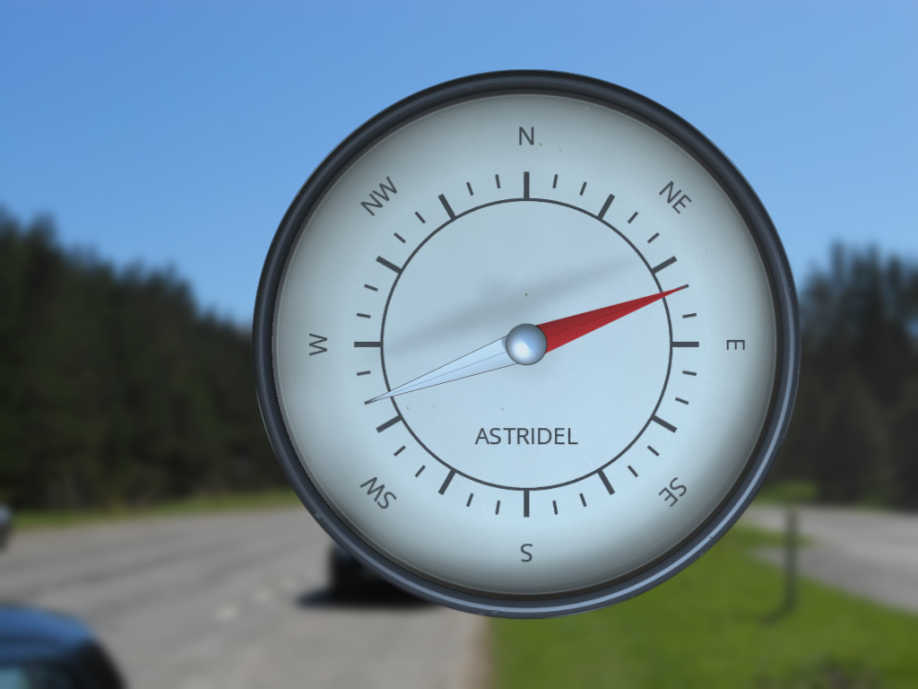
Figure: 70°
